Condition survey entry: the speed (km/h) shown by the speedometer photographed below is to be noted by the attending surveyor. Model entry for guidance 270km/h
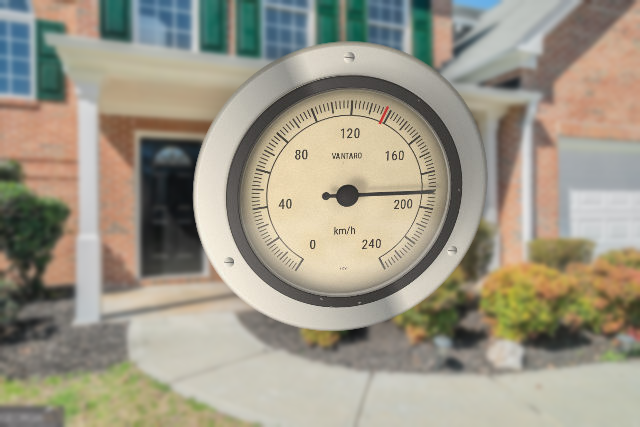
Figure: 190km/h
